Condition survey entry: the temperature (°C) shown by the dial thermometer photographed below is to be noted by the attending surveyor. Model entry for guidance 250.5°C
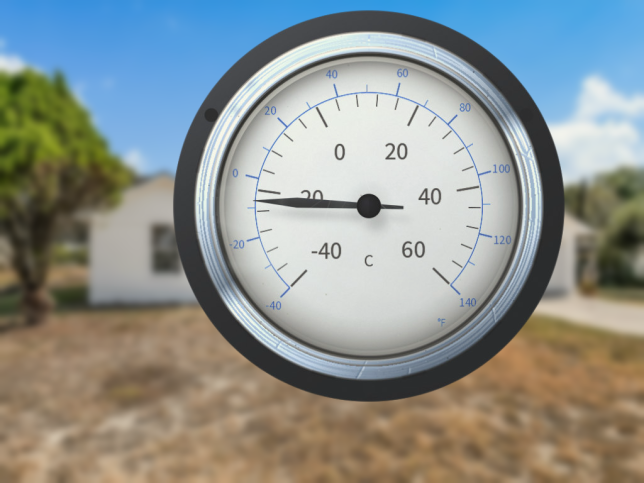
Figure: -22°C
